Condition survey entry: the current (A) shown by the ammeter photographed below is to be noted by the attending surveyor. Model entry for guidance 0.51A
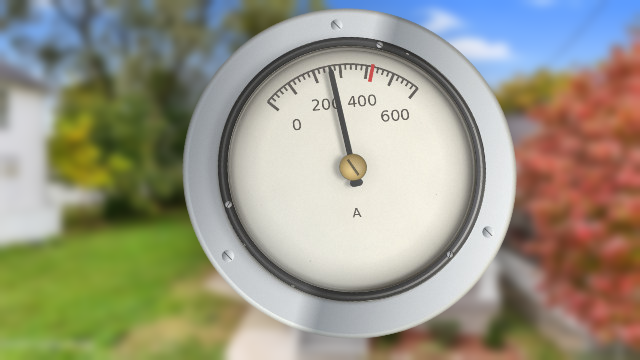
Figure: 260A
